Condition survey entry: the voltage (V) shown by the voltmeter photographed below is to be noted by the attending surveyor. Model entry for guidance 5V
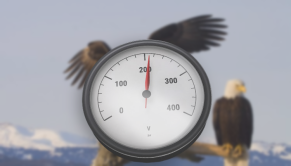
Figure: 210V
